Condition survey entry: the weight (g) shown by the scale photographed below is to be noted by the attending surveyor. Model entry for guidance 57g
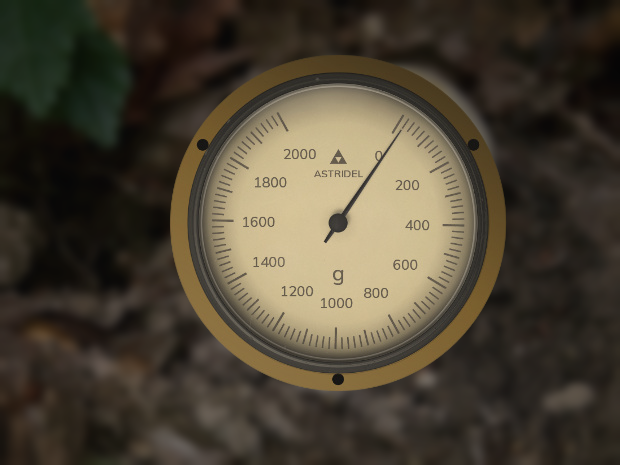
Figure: 20g
